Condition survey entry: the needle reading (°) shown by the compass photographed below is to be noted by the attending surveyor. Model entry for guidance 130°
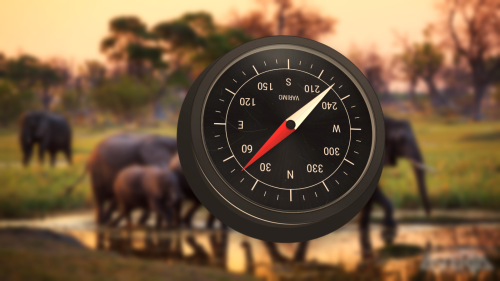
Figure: 45°
